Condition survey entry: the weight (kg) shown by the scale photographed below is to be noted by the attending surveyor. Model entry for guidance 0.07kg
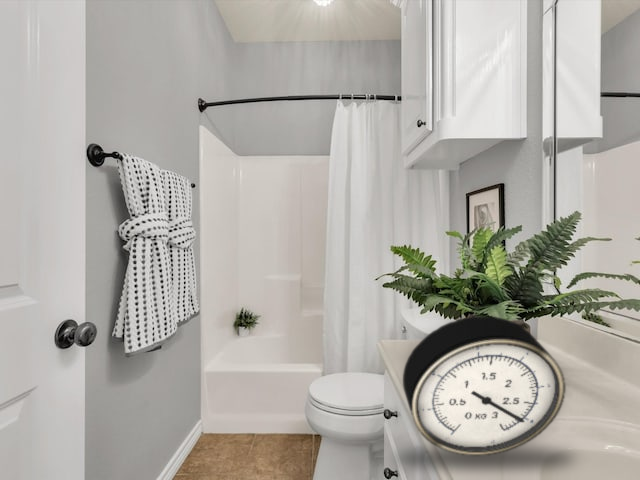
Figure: 2.75kg
